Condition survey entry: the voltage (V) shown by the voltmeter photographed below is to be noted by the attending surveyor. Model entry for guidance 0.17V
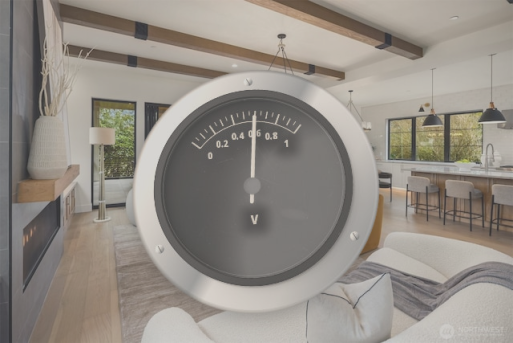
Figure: 0.6V
